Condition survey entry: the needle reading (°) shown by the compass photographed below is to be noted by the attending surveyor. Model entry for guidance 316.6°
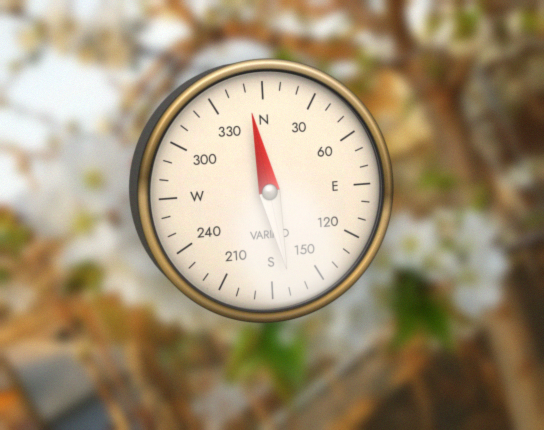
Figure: 350°
